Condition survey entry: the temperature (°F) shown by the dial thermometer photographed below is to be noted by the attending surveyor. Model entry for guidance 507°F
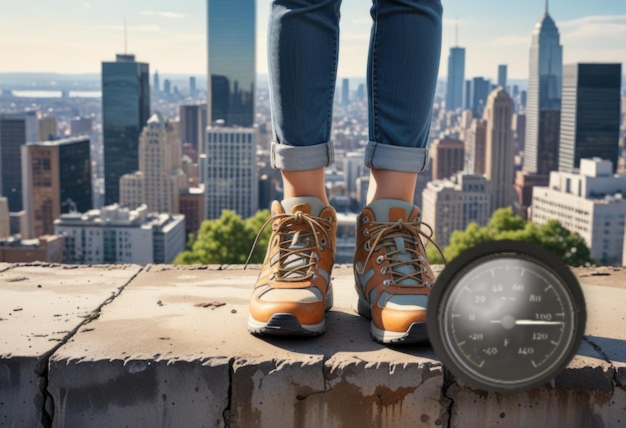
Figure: 105°F
